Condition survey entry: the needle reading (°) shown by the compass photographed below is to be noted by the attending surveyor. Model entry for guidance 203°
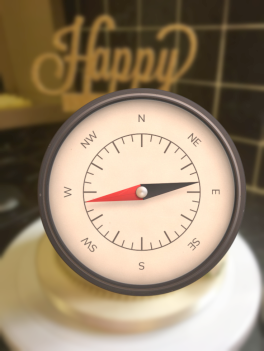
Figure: 260°
